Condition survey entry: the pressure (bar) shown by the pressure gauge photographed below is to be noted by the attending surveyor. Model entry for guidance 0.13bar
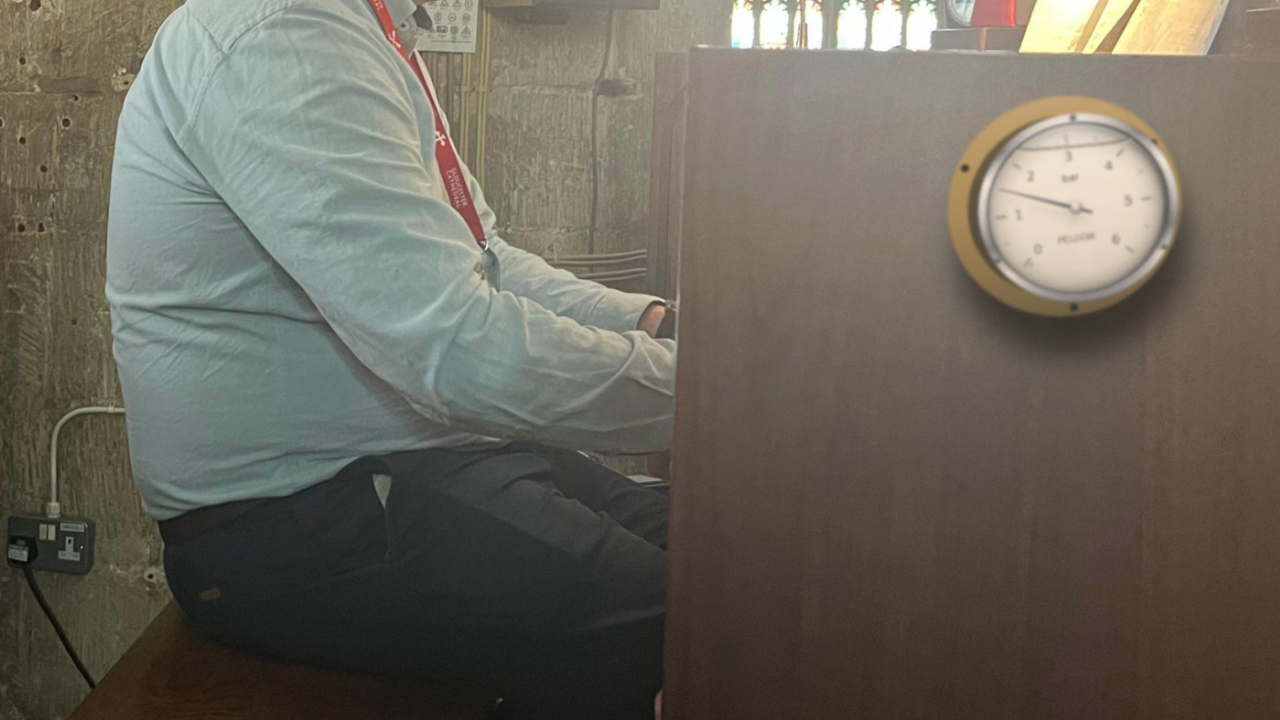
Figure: 1.5bar
